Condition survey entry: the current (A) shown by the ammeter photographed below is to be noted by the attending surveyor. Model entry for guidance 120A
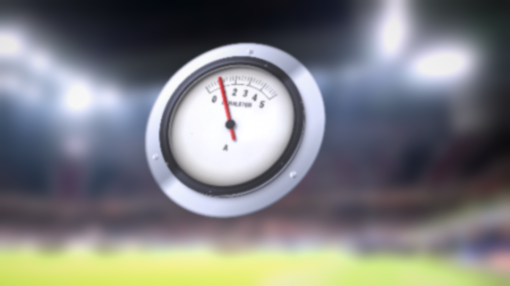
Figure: 1A
